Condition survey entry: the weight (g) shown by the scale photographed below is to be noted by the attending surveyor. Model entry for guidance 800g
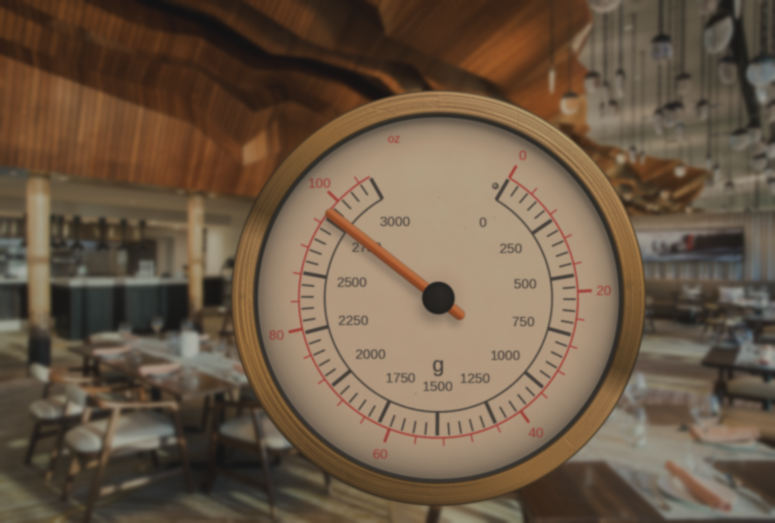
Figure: 2775g
